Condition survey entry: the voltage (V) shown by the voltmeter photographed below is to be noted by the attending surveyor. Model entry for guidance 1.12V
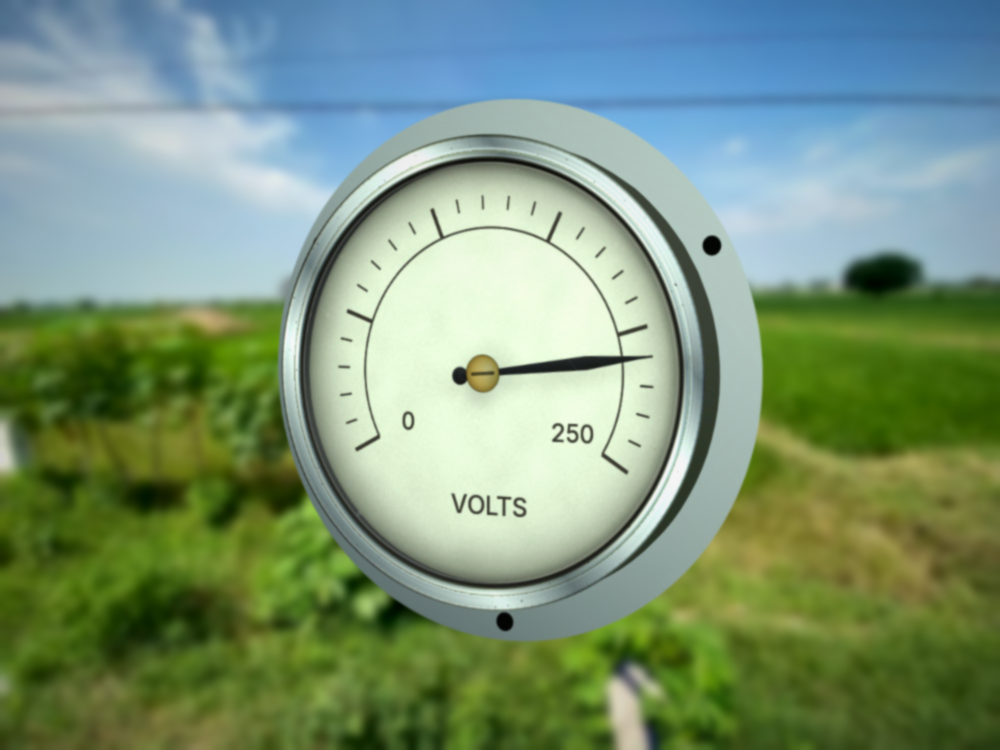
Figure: 210V
